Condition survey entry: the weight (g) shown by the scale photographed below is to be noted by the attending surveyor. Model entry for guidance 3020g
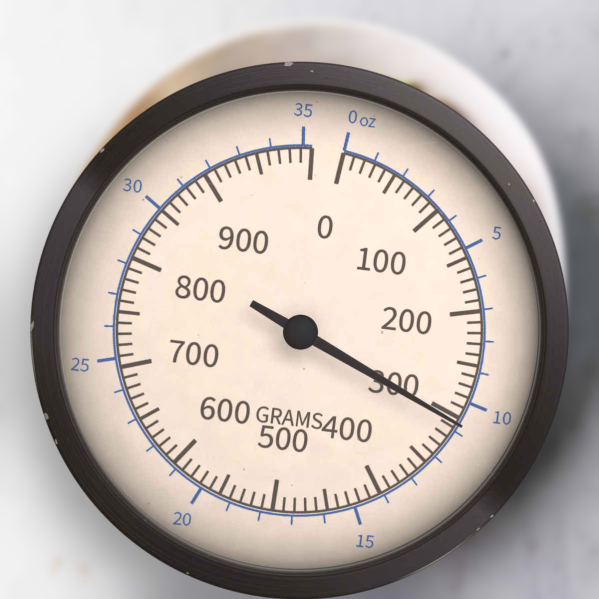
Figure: 305g
